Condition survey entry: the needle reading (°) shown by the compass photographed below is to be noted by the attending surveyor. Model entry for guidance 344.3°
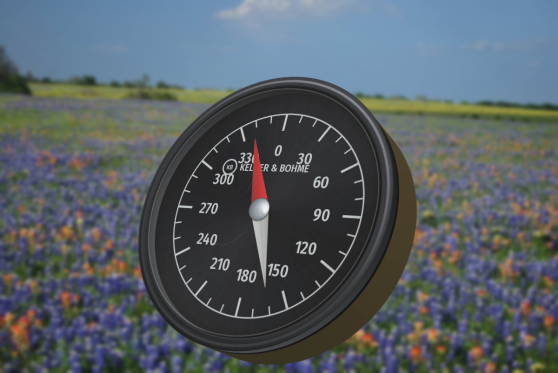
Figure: 340°
